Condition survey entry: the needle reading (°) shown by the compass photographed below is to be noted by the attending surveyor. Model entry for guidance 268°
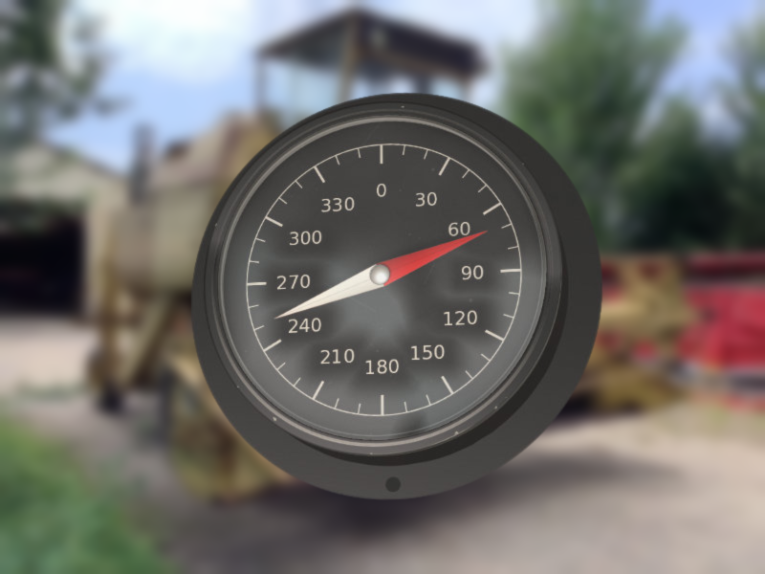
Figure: 70°
